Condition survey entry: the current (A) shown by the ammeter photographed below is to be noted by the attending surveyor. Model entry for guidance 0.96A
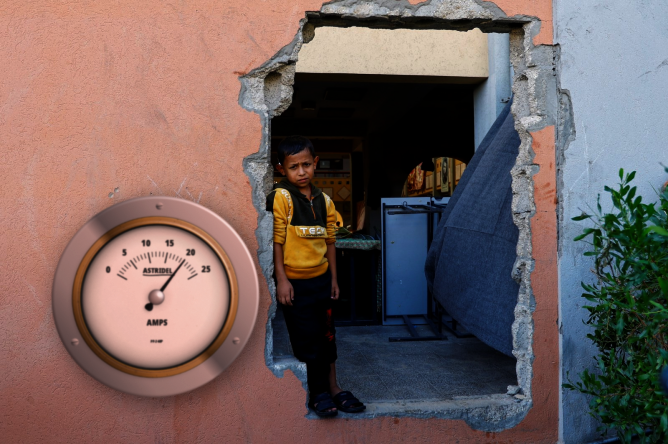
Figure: 20A
